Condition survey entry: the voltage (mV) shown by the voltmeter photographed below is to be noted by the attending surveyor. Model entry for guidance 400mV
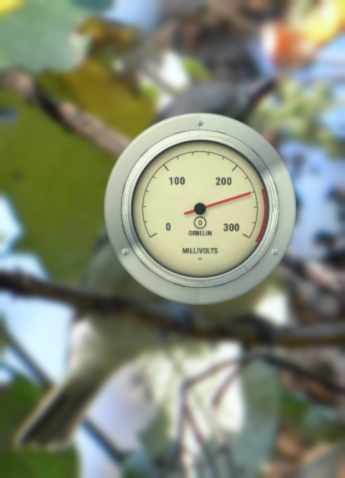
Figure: 240mV
